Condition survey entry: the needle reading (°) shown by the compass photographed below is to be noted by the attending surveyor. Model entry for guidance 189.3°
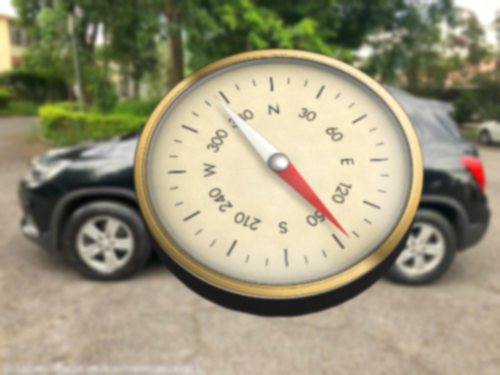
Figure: 145°
